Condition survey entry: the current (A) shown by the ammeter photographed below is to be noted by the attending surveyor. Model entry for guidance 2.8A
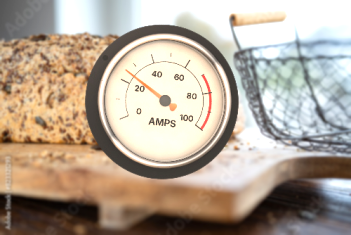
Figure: 25A
